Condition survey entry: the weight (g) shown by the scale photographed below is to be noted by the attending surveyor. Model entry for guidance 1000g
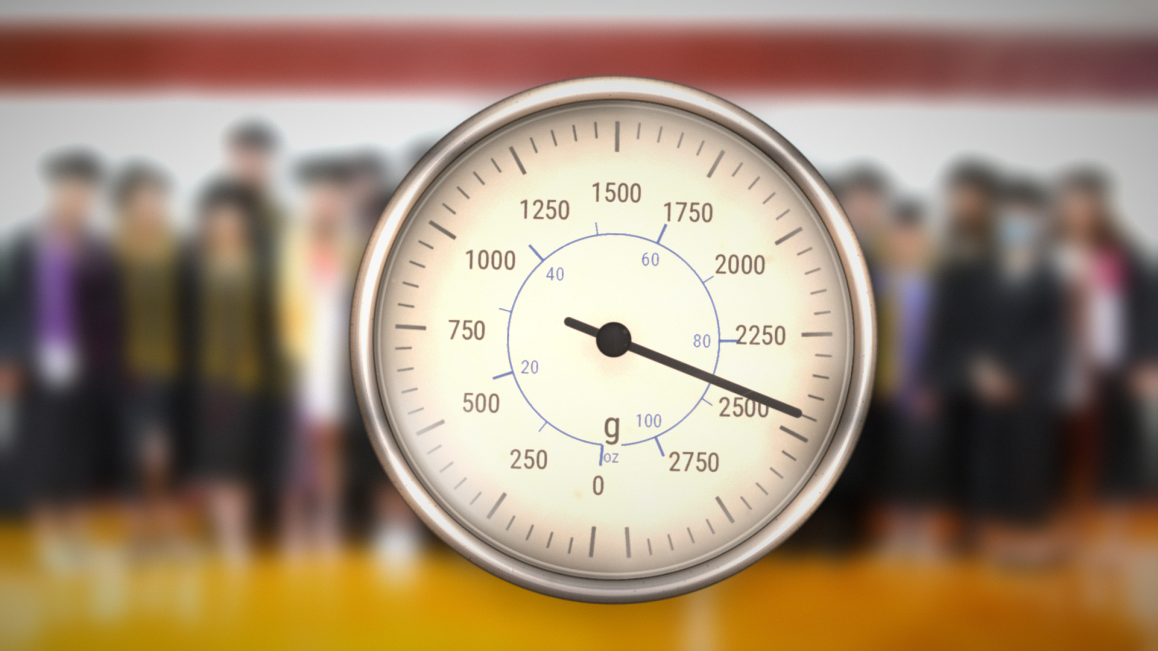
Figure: 2450g
